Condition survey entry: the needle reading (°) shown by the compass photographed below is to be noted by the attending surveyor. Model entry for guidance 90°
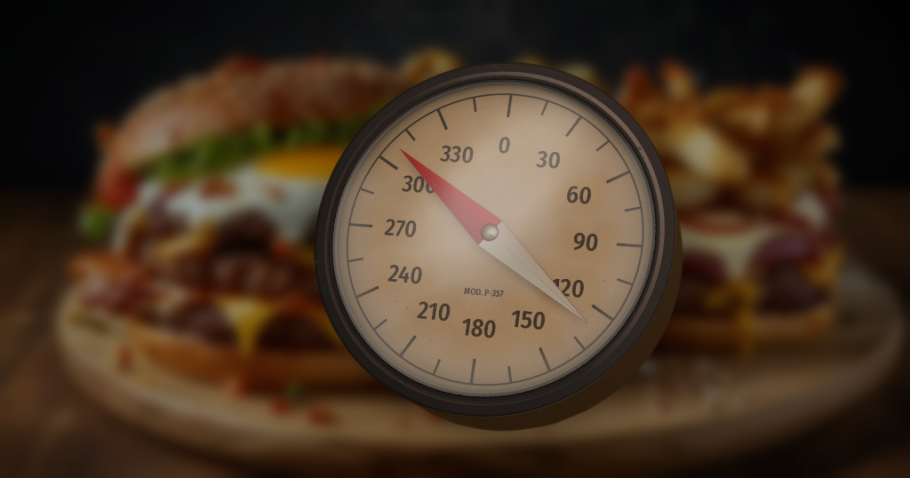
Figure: 307.5°
